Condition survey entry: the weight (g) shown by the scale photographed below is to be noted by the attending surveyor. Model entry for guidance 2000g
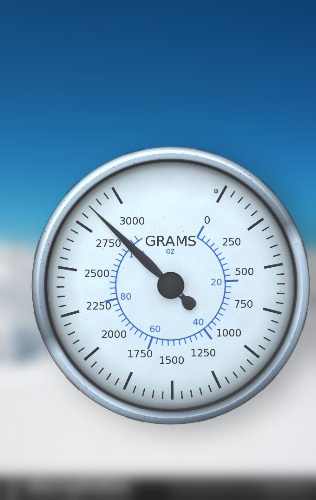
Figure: 2850g
